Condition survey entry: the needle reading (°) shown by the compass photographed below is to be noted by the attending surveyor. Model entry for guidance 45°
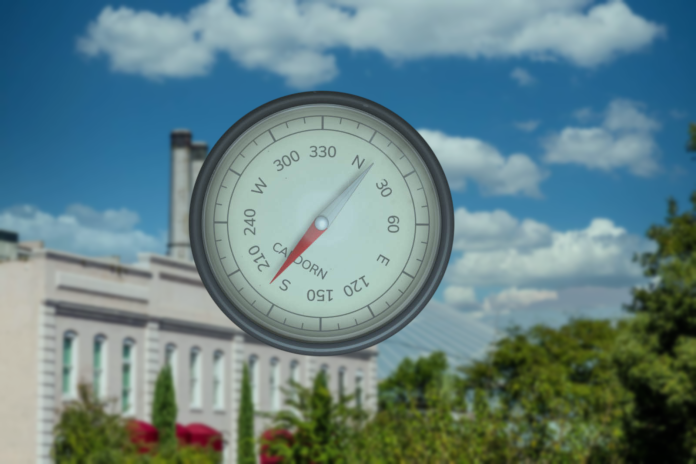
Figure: 190°
